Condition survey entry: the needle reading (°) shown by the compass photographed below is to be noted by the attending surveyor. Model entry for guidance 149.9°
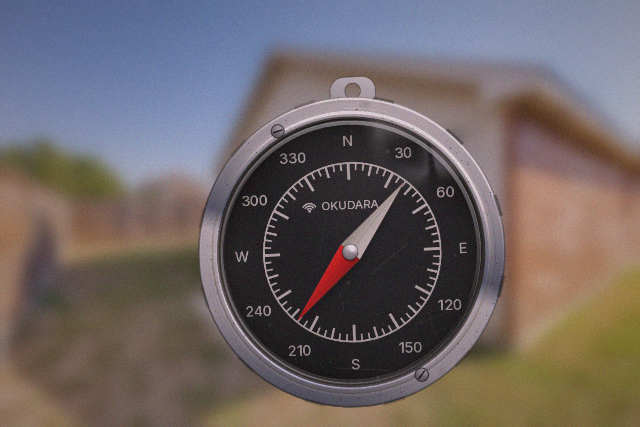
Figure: 220°
